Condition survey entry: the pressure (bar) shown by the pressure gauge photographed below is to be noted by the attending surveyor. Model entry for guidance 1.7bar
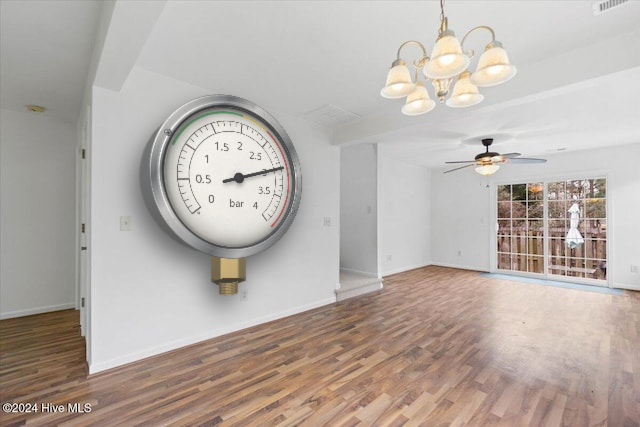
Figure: 3bar
